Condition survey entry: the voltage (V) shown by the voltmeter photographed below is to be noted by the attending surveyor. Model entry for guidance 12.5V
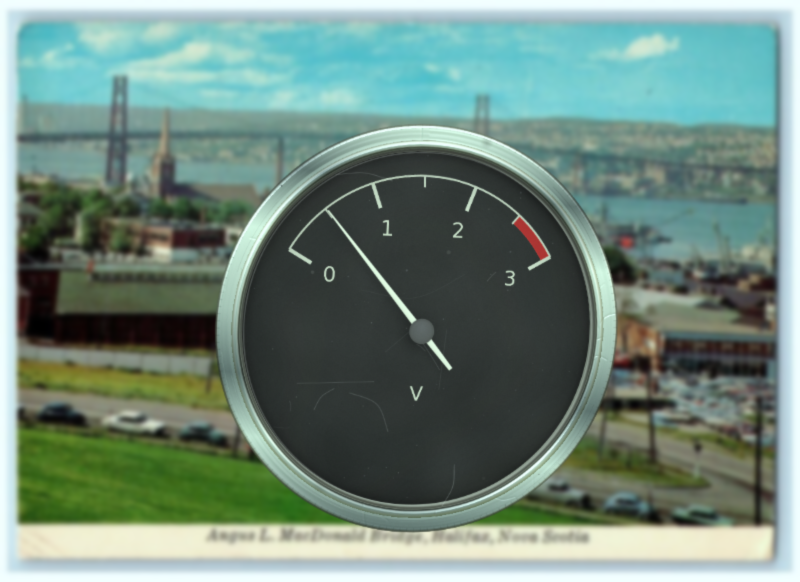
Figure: 0.5V
